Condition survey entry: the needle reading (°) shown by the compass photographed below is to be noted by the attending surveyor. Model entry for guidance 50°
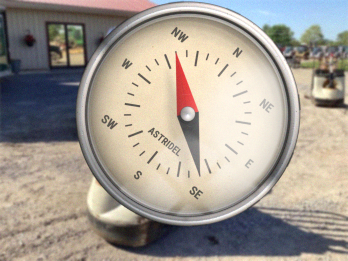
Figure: 310°
